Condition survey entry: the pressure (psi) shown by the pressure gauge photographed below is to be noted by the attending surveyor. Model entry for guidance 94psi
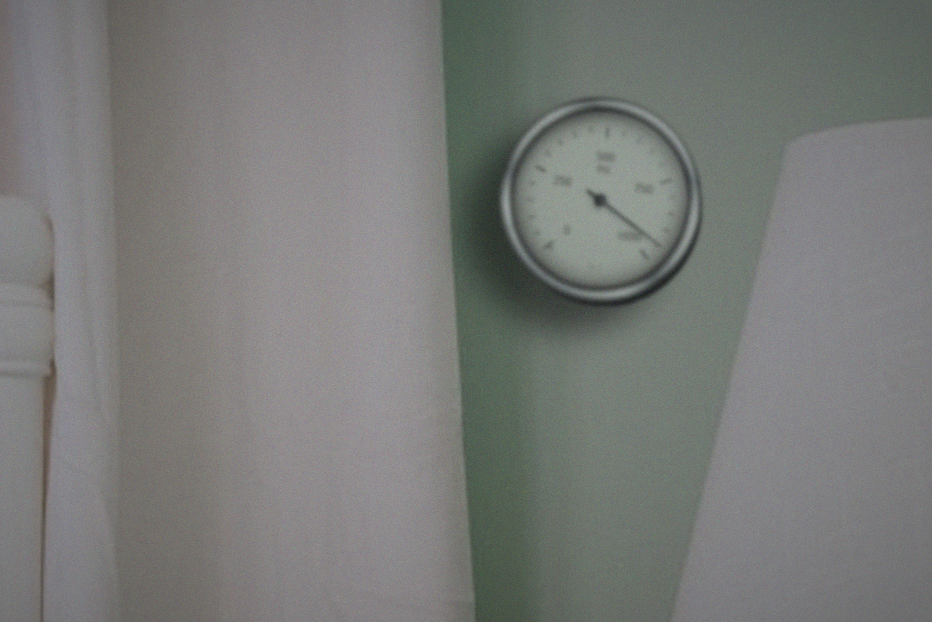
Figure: 950psi
